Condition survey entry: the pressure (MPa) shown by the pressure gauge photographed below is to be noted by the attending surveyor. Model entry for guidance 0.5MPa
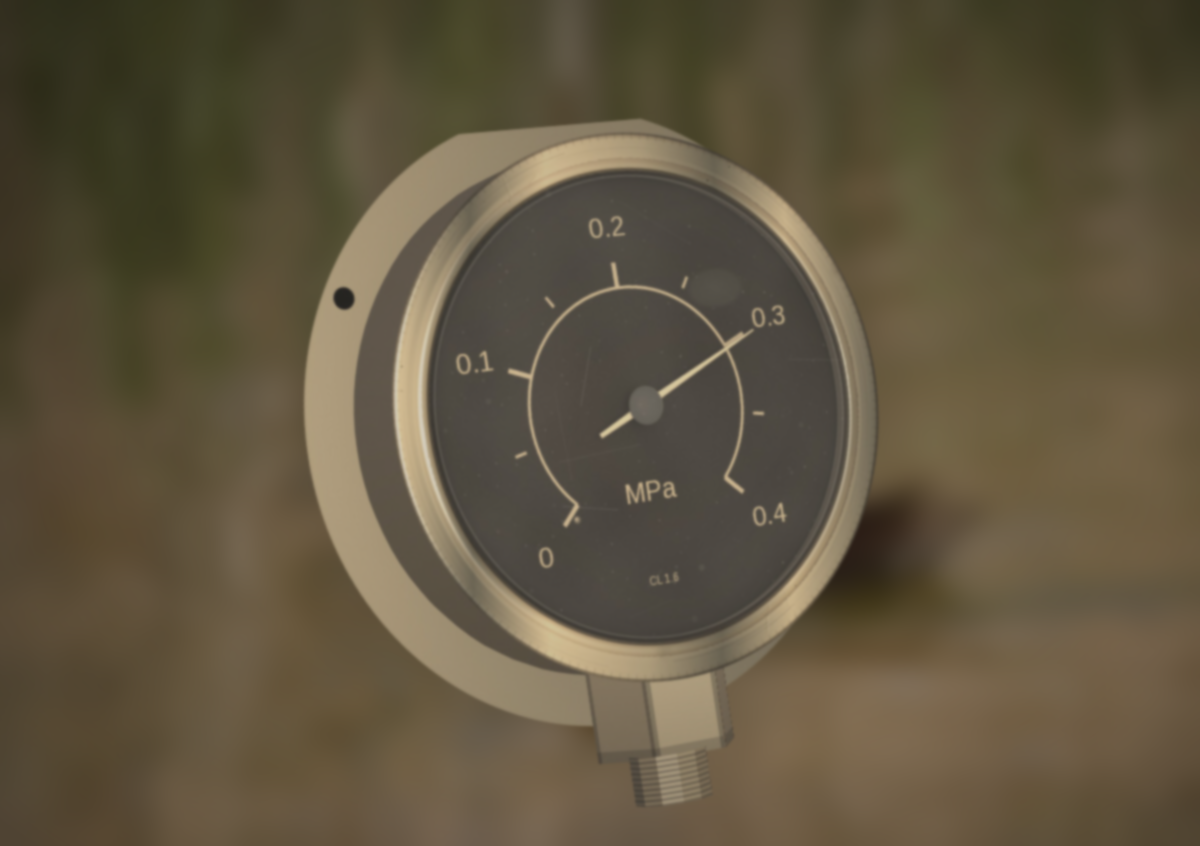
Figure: 0.3MPa
